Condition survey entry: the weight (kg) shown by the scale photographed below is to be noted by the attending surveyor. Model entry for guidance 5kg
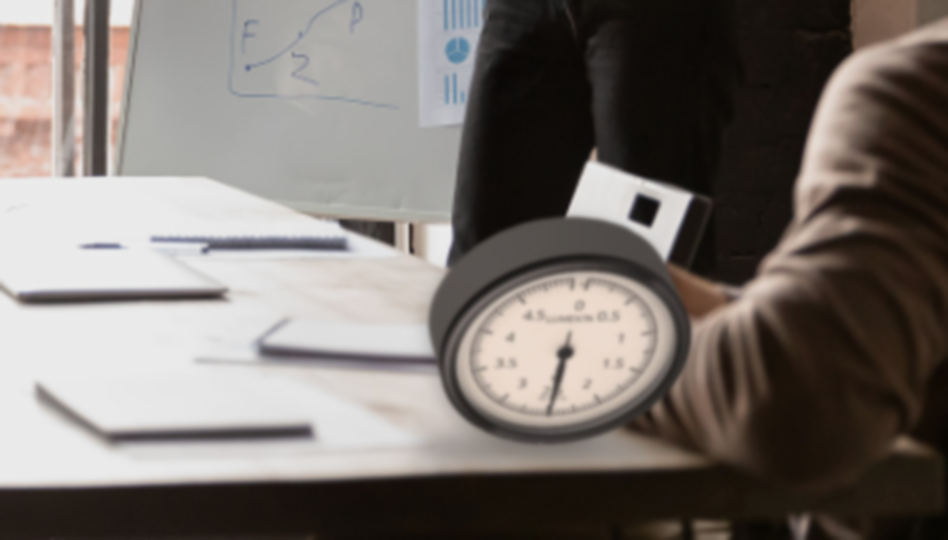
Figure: 2.5kg
